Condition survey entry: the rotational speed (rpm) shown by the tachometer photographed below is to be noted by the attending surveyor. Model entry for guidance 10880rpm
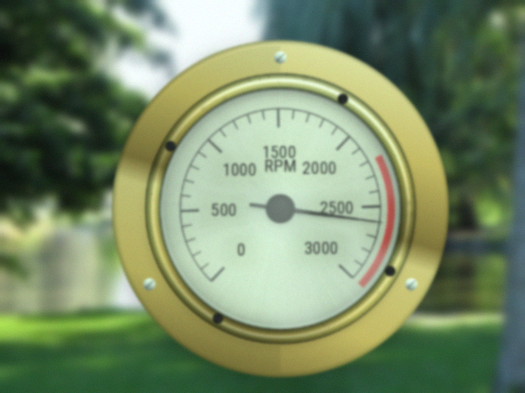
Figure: 2600rpm
